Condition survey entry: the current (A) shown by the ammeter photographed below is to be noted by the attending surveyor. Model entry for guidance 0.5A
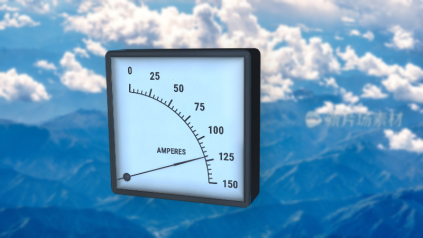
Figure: 120A
